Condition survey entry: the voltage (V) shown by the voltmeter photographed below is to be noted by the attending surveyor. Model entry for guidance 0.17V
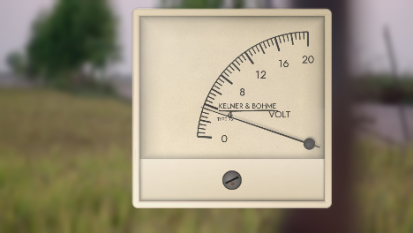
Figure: 3.5V
